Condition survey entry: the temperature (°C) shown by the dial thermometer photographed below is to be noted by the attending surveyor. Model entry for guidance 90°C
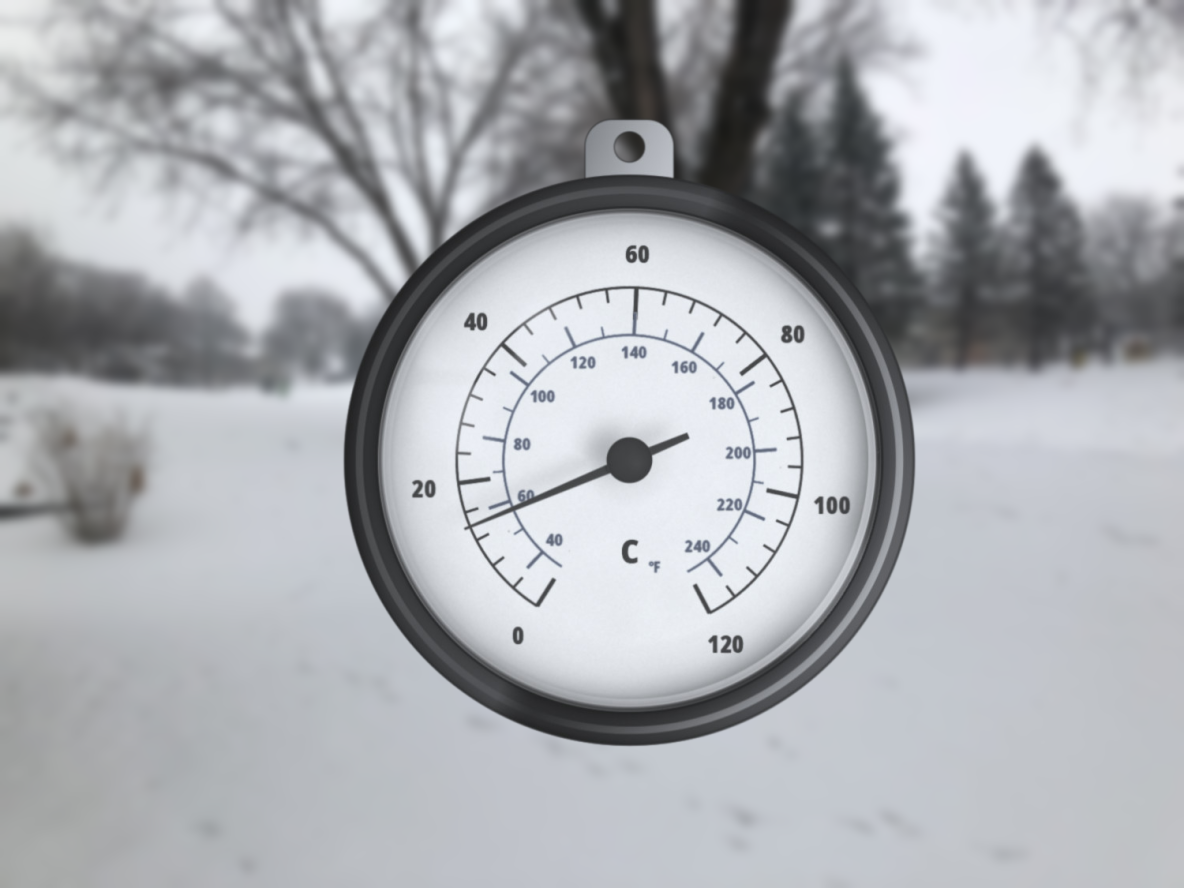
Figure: 14°C
